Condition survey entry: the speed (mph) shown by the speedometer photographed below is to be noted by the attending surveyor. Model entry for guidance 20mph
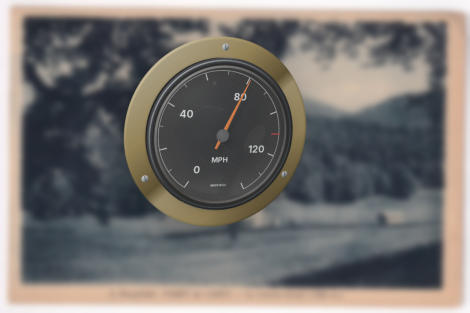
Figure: 80mph
